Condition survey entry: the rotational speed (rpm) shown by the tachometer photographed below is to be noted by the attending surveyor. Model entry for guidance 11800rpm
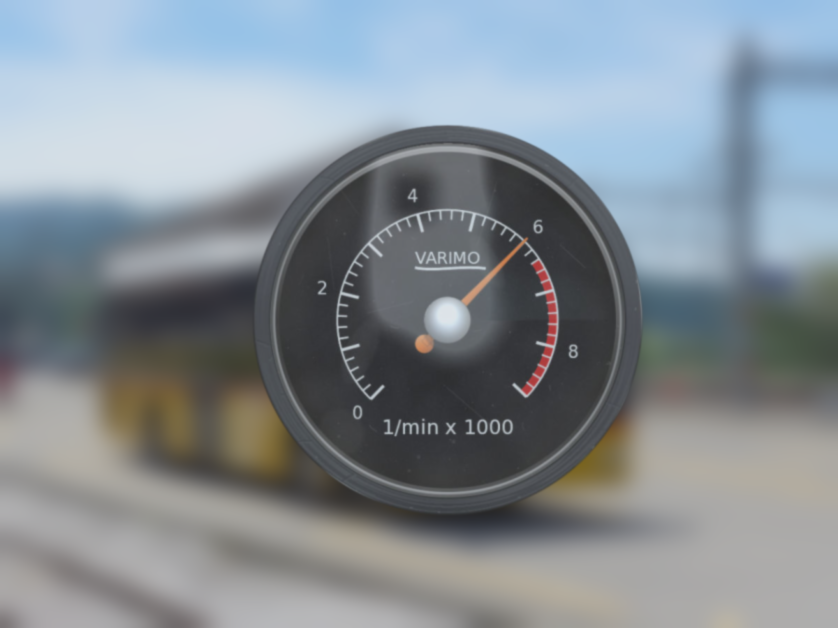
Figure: 6000rpm
